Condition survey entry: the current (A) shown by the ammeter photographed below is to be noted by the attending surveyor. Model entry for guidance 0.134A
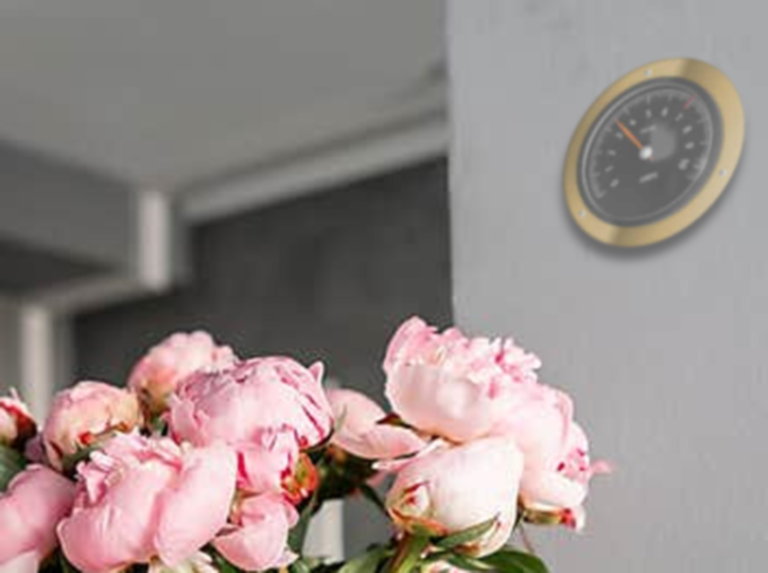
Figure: 3.5A
